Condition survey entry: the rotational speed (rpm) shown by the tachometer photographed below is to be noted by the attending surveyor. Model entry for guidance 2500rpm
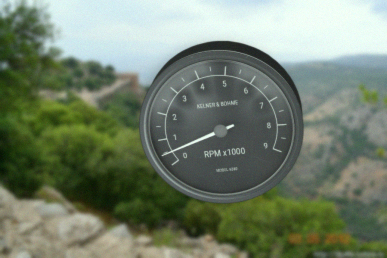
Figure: 500rpm
